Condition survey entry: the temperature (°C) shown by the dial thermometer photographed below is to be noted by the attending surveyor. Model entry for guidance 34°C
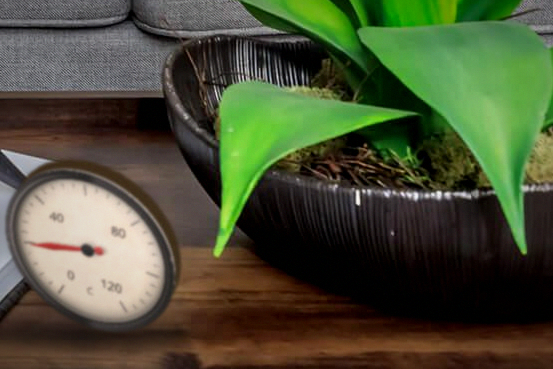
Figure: 20°C
